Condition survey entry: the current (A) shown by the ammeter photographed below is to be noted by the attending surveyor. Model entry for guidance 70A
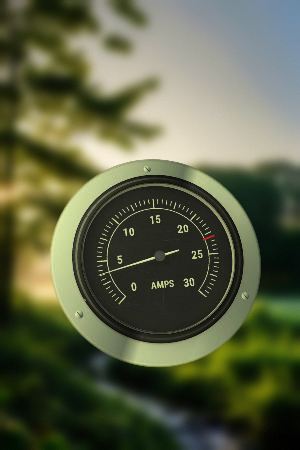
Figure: 3.5A
